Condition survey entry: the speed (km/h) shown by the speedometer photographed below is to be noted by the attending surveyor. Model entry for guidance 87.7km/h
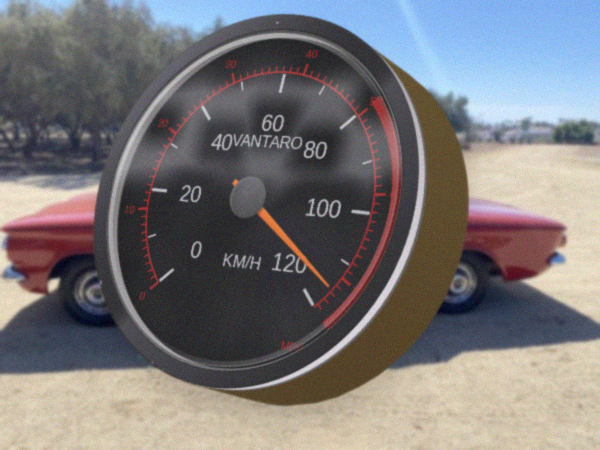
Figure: 115km/h
